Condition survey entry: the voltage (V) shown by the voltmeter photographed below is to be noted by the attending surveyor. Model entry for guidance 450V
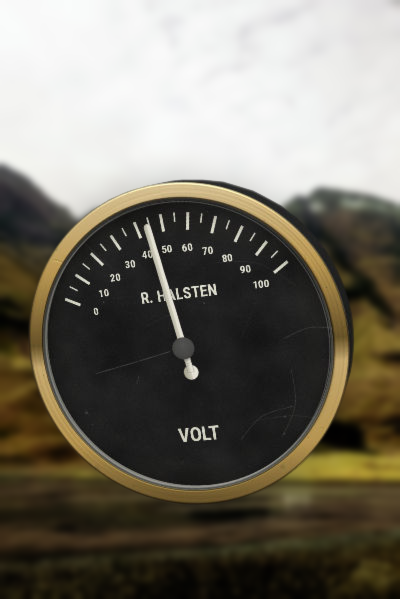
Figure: 45V
